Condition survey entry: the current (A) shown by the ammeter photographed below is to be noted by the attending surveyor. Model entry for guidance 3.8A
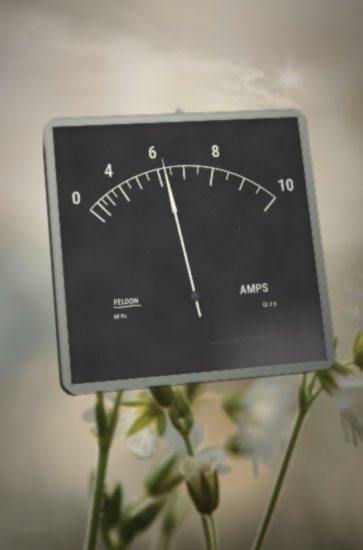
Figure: 6.25A
